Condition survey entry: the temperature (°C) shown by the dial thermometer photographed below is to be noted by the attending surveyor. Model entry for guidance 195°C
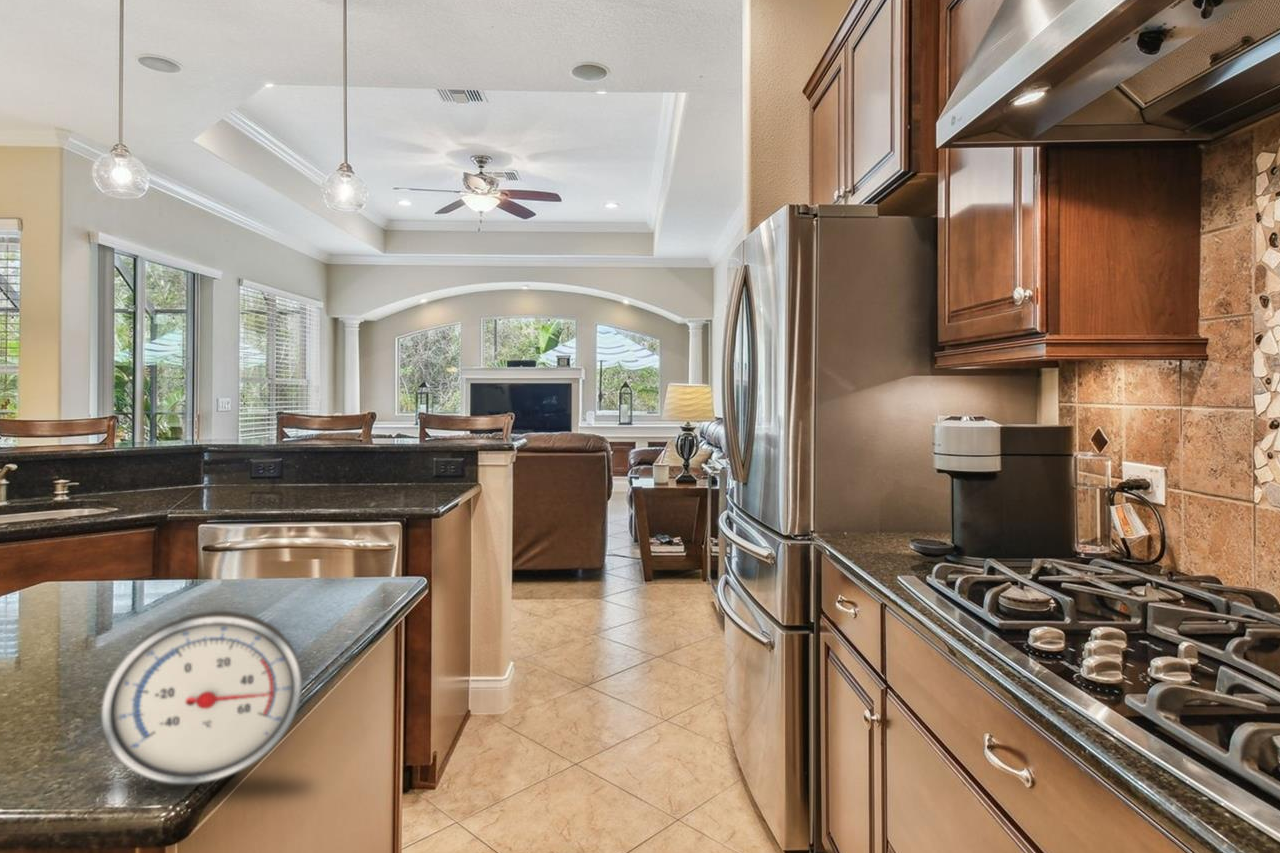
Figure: 50°C
